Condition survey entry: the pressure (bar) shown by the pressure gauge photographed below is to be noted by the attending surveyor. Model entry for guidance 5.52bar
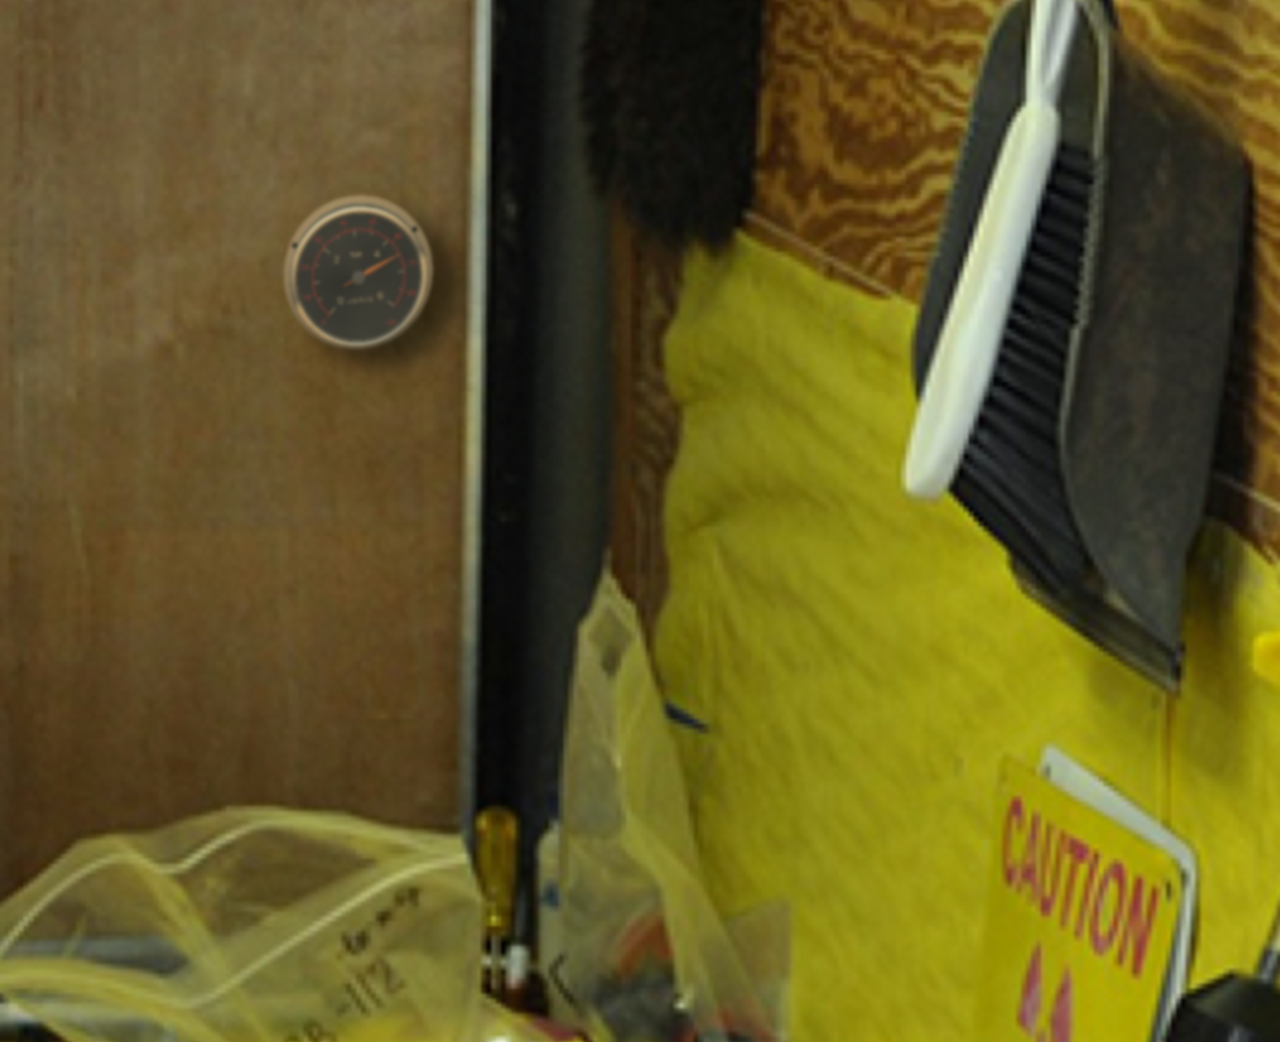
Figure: 4.5bar
